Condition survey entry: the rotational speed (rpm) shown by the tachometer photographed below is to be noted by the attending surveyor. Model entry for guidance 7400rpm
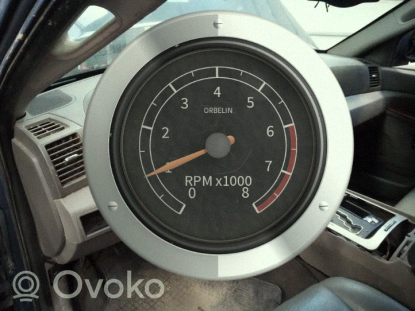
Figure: 1000rpm
